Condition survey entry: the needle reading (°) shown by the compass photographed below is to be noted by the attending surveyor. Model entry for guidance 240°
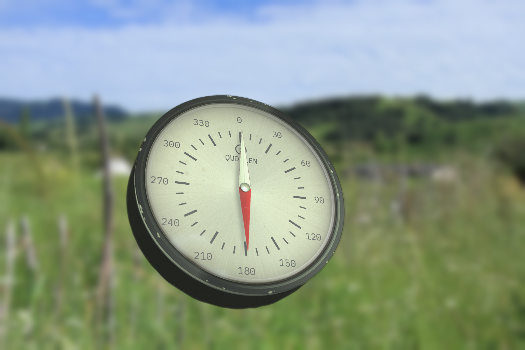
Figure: 180°
